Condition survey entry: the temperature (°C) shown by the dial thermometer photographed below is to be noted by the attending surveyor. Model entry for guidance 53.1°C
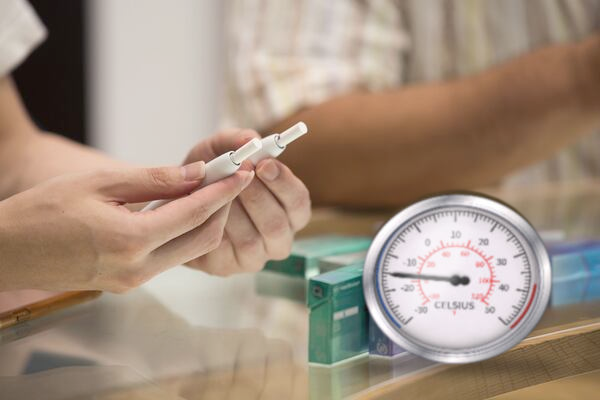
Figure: -15°C
